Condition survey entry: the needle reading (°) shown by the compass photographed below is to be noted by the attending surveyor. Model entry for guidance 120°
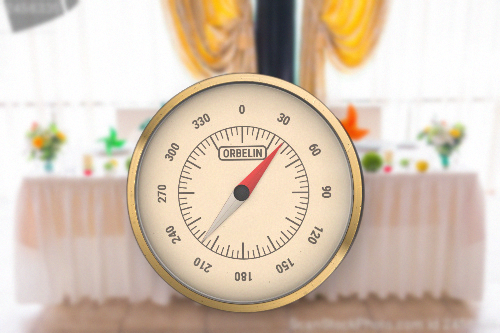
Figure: 40°
